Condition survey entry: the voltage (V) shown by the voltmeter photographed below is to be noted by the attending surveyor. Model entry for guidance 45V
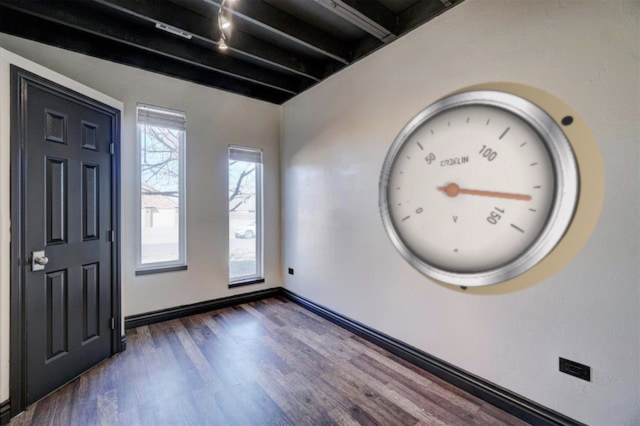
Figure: 135V
